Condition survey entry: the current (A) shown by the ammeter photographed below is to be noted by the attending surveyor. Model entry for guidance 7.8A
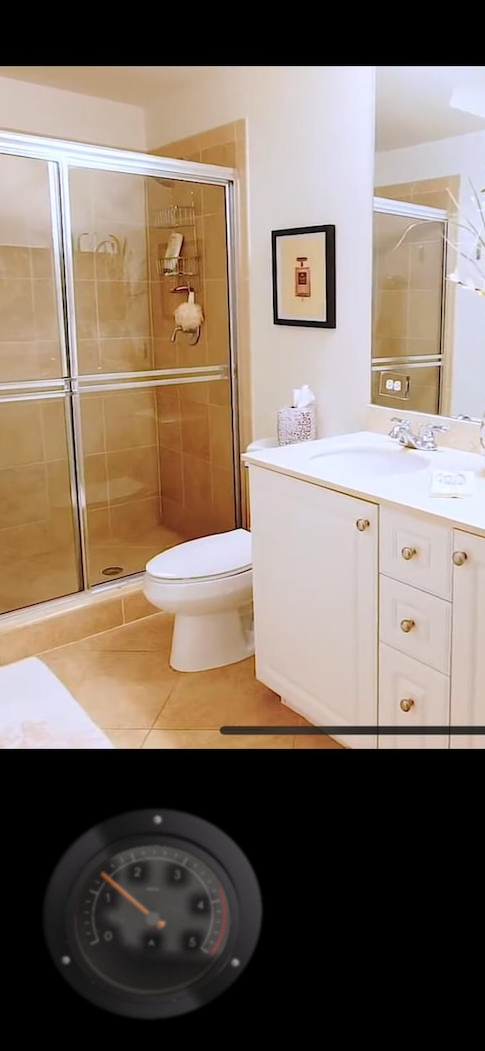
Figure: 1.4A
